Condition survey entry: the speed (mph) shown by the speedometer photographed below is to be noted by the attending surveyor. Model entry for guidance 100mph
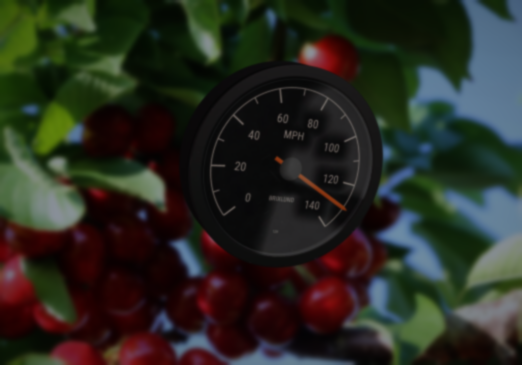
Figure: 130mph
